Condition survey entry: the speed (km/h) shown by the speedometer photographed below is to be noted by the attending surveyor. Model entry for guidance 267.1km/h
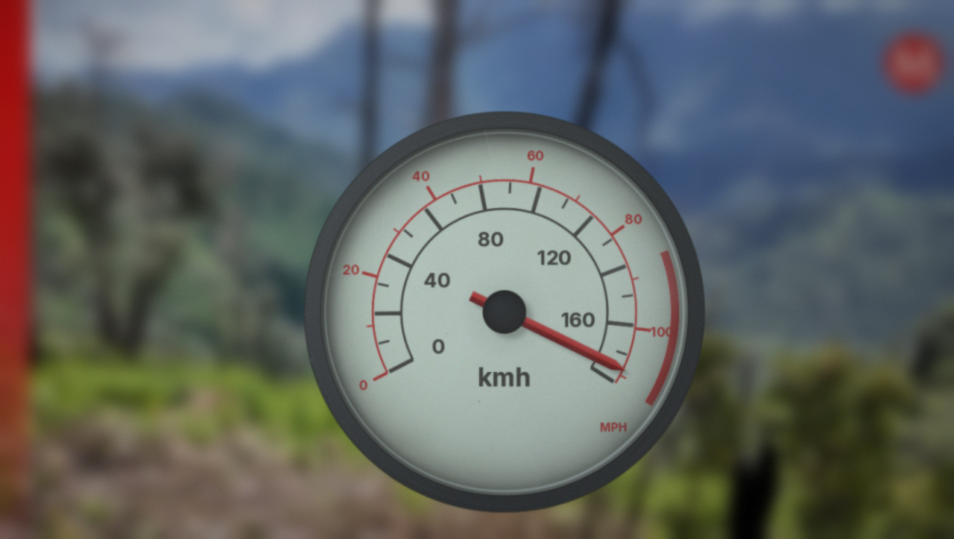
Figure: 175km/h
